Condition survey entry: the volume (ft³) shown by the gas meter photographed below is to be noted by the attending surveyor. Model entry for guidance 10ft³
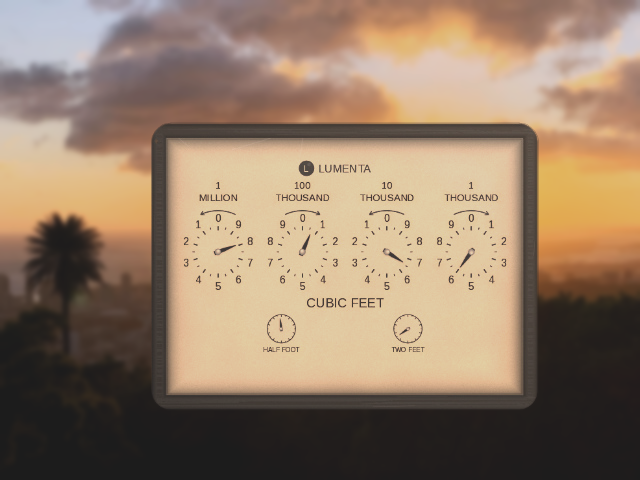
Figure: 806600ft³
